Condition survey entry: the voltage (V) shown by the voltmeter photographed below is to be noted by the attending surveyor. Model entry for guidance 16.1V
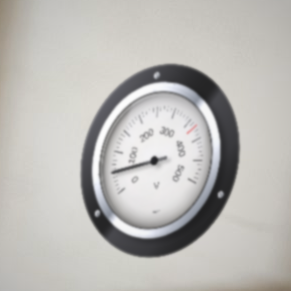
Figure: 50V
